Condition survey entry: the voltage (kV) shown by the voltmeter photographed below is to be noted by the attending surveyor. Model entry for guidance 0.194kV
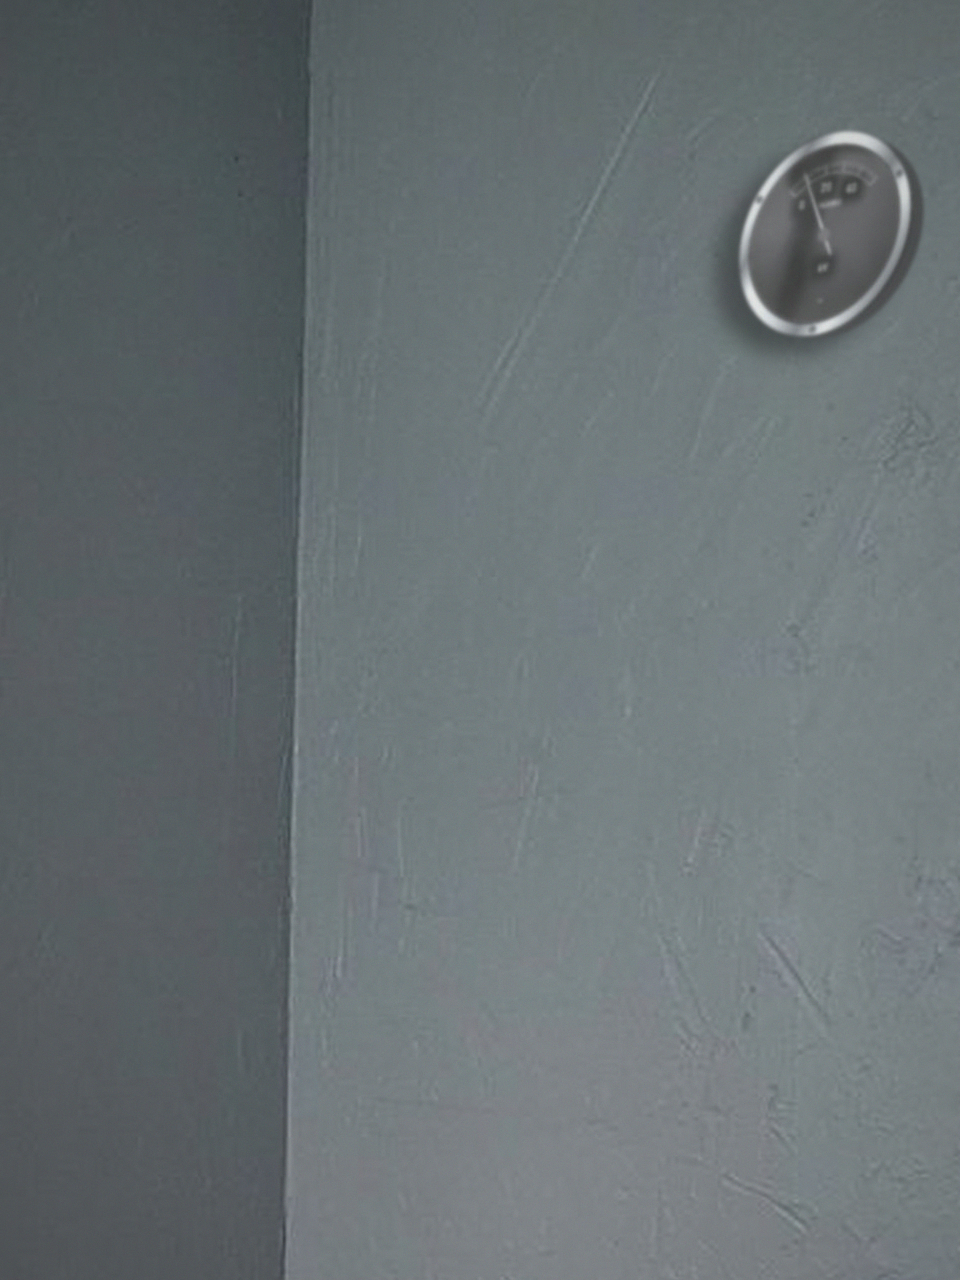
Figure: 10kV
